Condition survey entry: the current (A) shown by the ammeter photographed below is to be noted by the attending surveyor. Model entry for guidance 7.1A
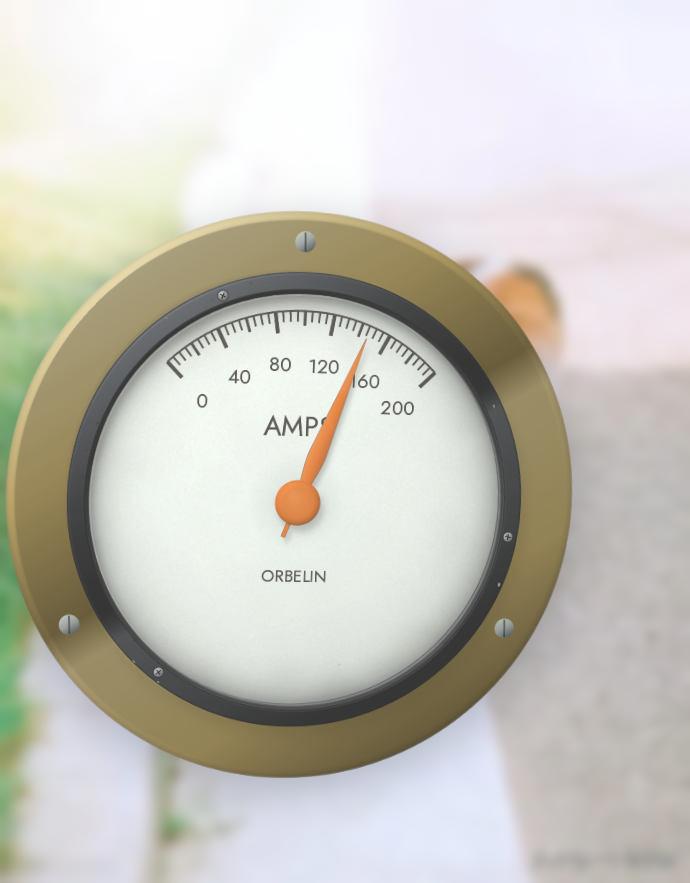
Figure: 145A
